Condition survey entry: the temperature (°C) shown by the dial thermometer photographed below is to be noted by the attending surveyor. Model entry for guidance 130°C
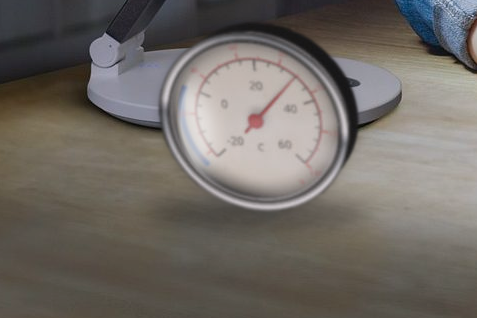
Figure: 32°C
